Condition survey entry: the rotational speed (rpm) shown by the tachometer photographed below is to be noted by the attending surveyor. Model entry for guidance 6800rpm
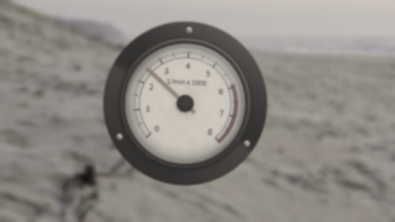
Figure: 2500rpm
